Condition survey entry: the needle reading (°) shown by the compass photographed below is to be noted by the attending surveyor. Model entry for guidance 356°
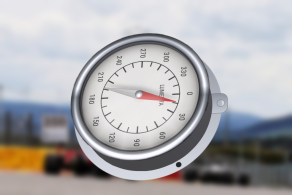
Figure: 15°
